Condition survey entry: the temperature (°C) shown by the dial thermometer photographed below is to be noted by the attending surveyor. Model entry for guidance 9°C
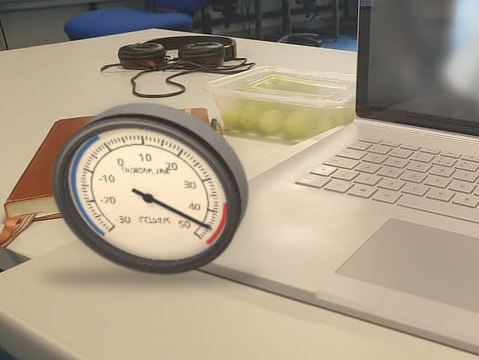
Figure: 45°C
